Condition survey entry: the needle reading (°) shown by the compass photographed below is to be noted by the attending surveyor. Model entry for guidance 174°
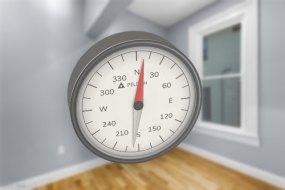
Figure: 7.5°
